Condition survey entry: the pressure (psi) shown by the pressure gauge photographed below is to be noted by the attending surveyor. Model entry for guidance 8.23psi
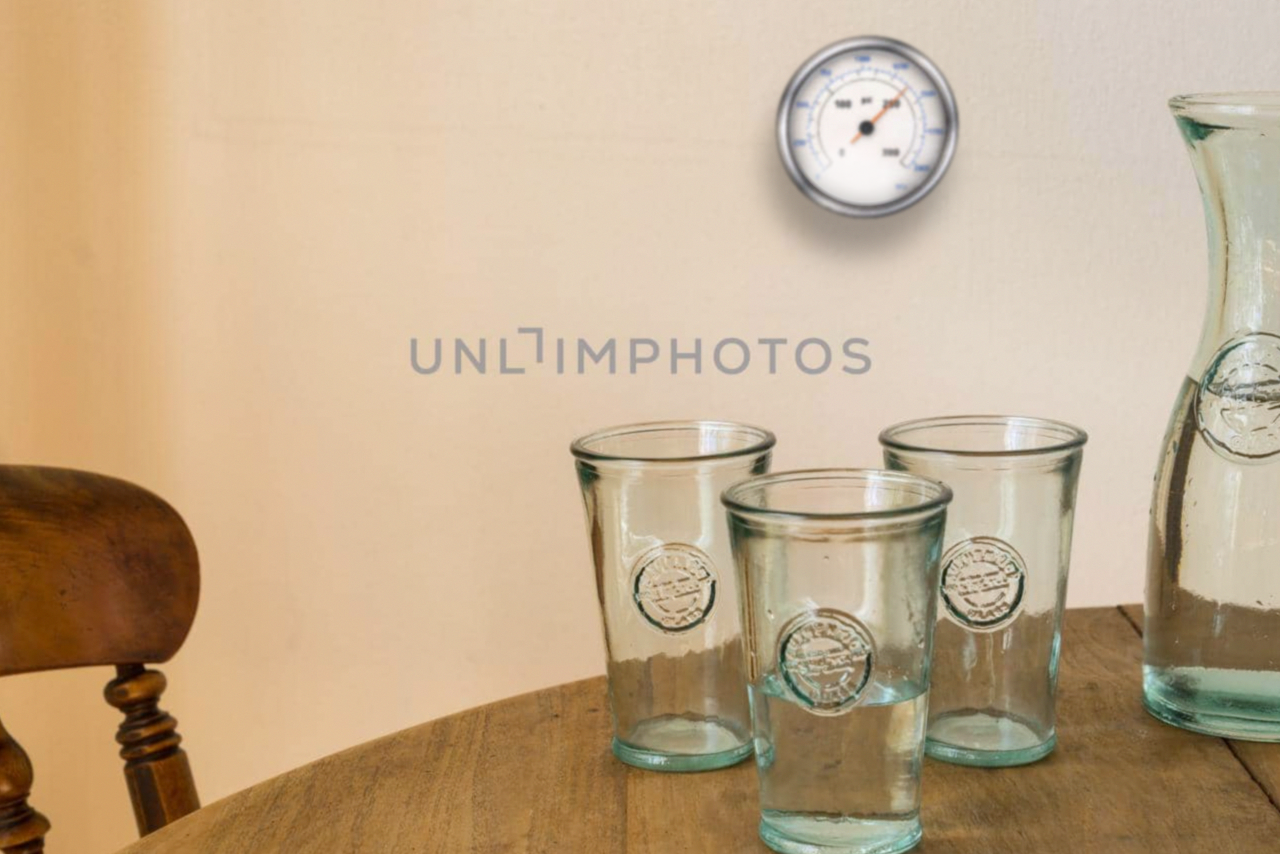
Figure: 200psi
